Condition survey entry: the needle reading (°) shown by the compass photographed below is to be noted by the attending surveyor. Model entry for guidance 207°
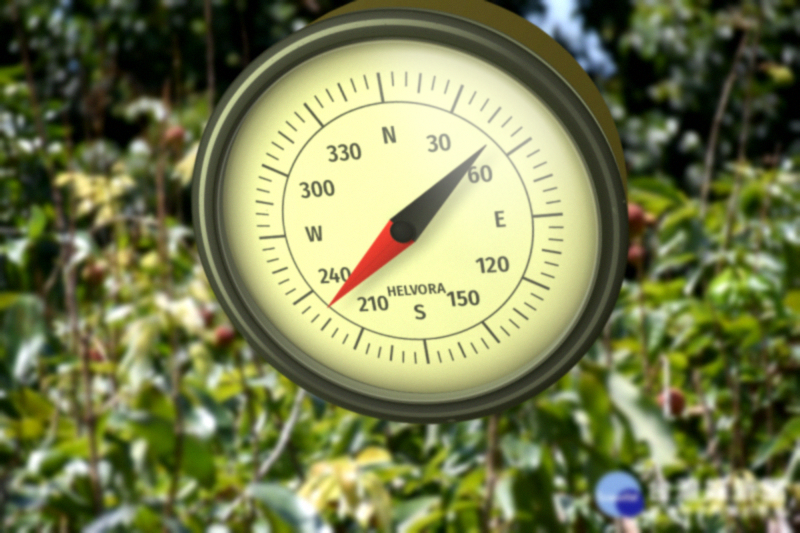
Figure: 230°
